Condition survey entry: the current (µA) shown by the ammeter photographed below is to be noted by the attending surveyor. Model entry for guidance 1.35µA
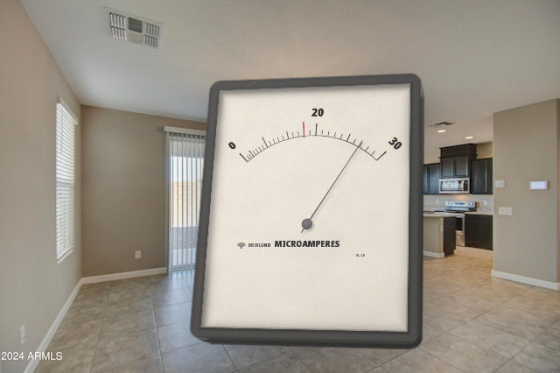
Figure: 27µA
